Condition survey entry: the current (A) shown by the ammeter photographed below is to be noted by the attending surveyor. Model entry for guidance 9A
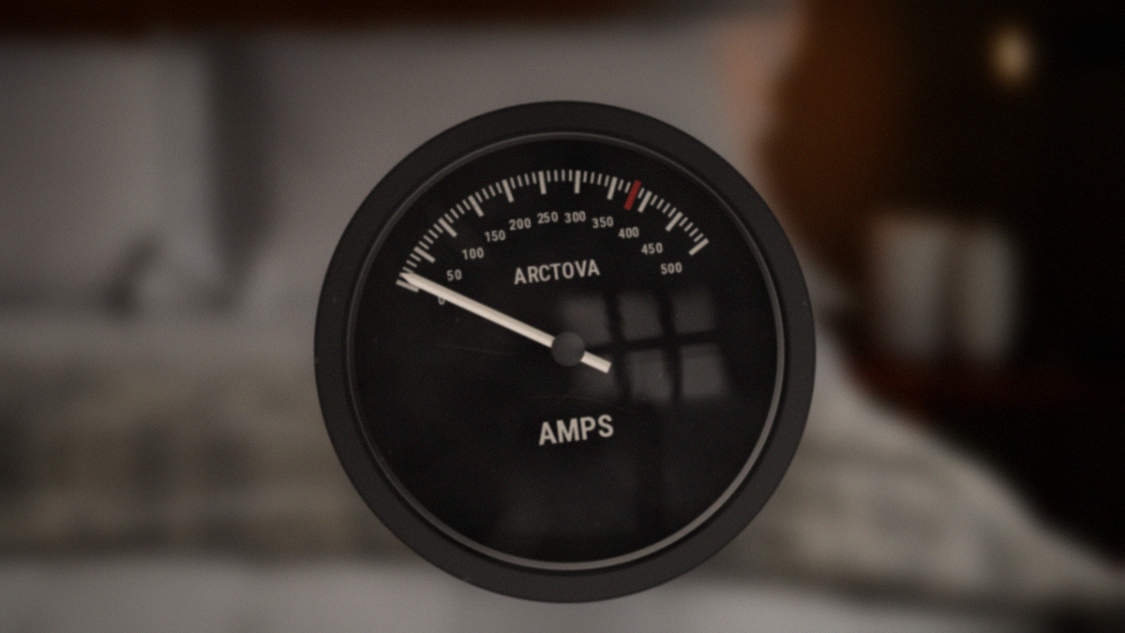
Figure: 10A
